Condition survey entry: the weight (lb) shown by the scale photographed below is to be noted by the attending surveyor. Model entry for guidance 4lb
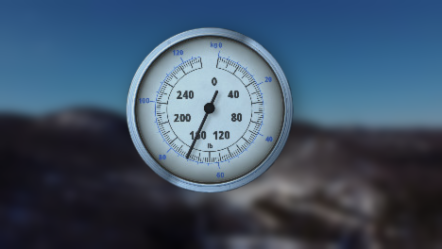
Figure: 160lb
